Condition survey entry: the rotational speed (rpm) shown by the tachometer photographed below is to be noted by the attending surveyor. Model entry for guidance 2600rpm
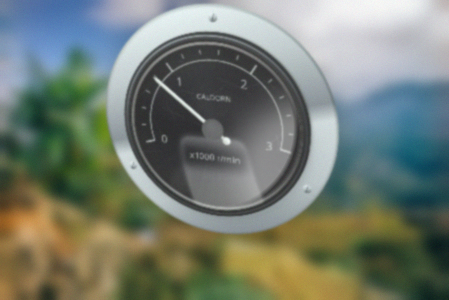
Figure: 800rpm
